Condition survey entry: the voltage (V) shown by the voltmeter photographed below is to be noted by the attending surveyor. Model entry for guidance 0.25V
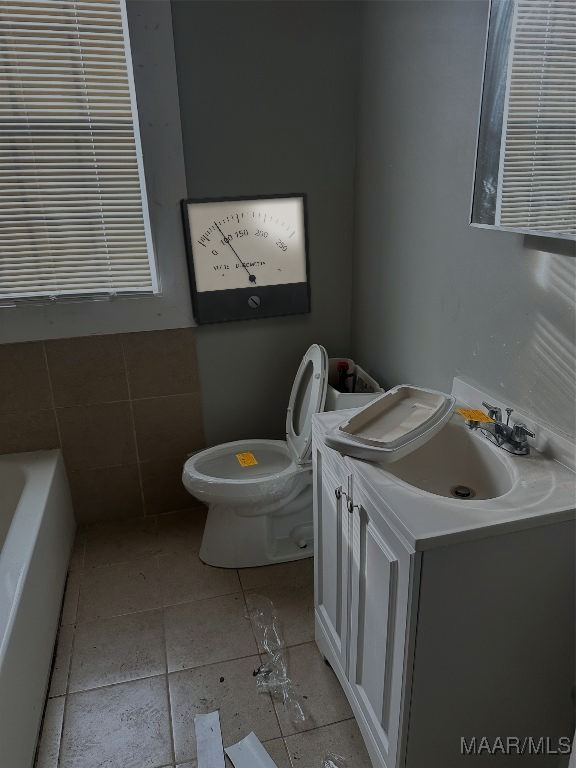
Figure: 100V
